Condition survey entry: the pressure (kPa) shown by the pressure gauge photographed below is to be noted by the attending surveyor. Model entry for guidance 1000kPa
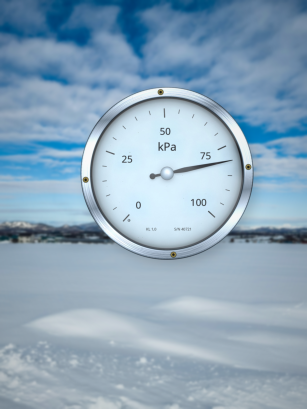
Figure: 80kPa
